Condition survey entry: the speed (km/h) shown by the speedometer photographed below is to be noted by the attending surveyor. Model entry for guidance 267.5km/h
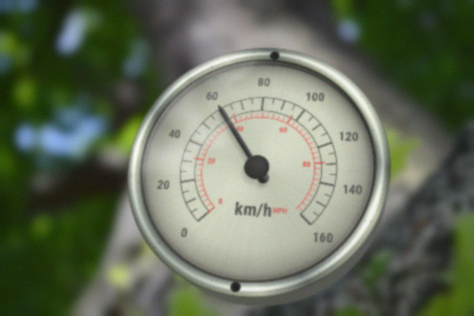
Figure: 60km/h
